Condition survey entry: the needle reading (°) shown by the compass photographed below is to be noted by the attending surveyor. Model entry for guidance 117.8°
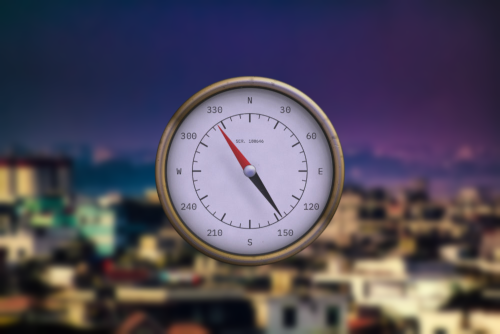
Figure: 325°
